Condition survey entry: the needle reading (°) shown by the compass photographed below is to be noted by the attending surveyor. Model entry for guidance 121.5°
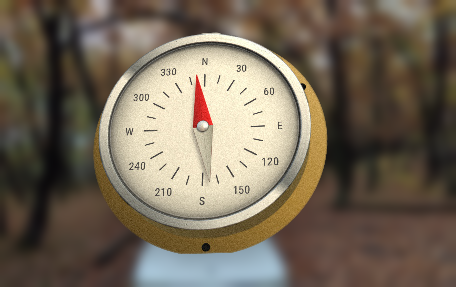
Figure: 352.5°
